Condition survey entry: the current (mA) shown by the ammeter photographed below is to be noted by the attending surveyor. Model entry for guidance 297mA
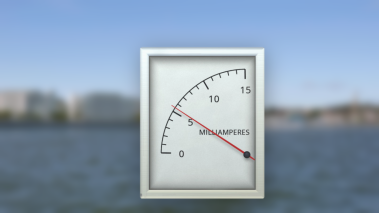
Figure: 5.5mA
